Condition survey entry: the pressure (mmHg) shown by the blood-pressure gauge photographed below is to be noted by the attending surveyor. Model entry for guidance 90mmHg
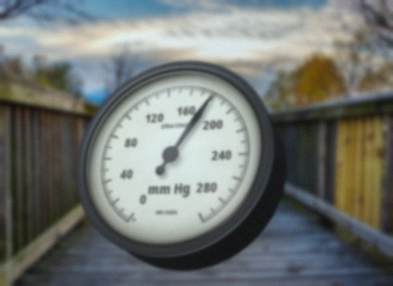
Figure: 180mmHg
